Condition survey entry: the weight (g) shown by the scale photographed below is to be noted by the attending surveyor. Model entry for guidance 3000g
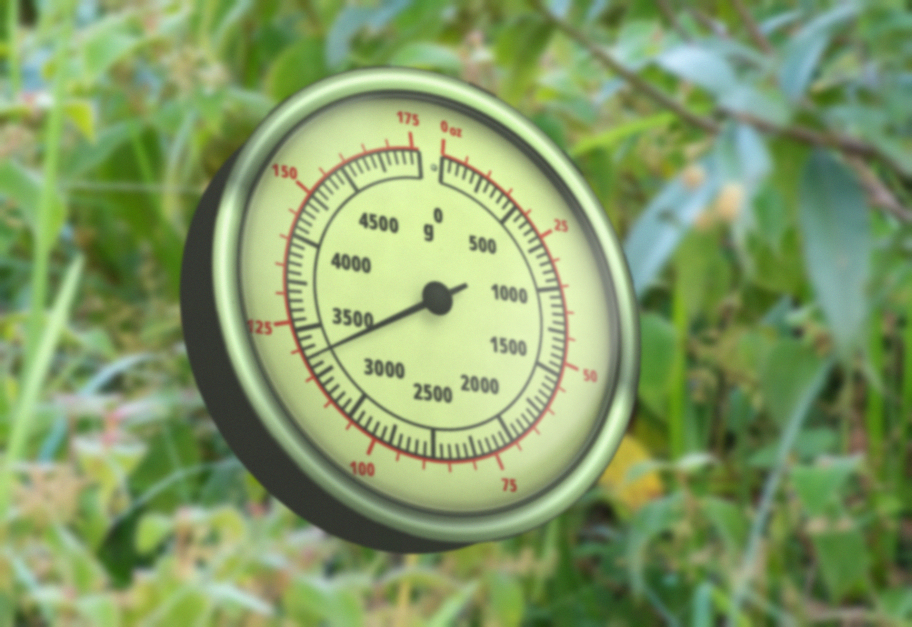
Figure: 3350g
